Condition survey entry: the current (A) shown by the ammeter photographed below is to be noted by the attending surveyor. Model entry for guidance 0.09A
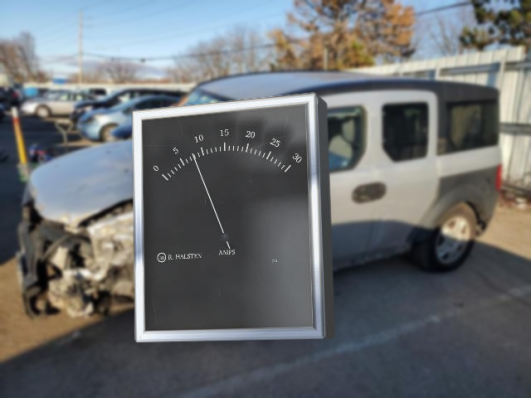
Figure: 8A
